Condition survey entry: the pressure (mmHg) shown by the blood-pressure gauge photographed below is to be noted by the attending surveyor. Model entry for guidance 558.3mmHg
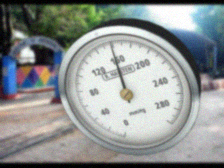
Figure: 160mmHg
